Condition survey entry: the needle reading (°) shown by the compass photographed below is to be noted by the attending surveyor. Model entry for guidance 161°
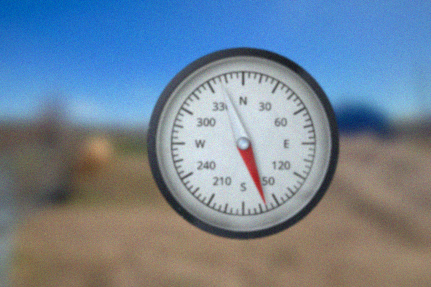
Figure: 160°
